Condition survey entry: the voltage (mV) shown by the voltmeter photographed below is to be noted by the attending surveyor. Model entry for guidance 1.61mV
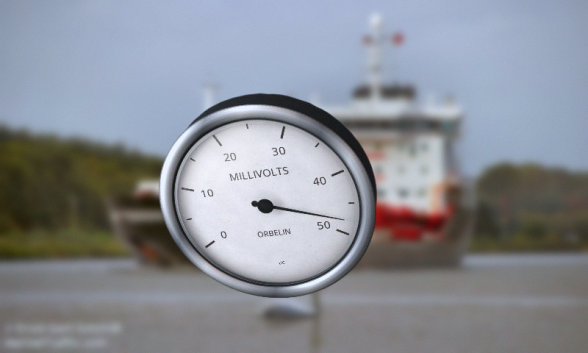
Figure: 47.5mV
